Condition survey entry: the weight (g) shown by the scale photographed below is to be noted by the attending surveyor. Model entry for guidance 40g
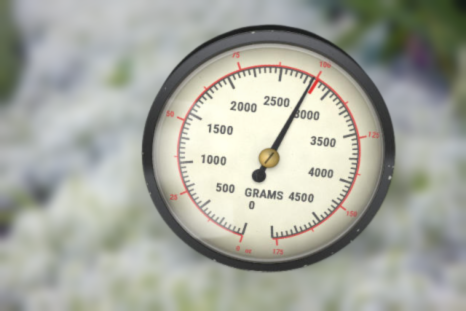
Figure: 2800g
